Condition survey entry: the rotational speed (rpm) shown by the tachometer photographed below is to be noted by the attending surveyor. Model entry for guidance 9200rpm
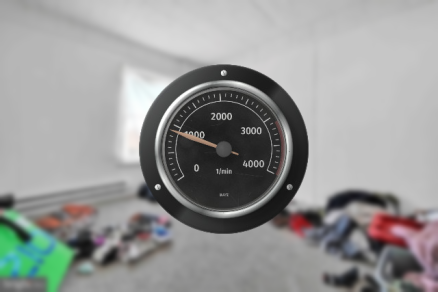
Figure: 900rpm
